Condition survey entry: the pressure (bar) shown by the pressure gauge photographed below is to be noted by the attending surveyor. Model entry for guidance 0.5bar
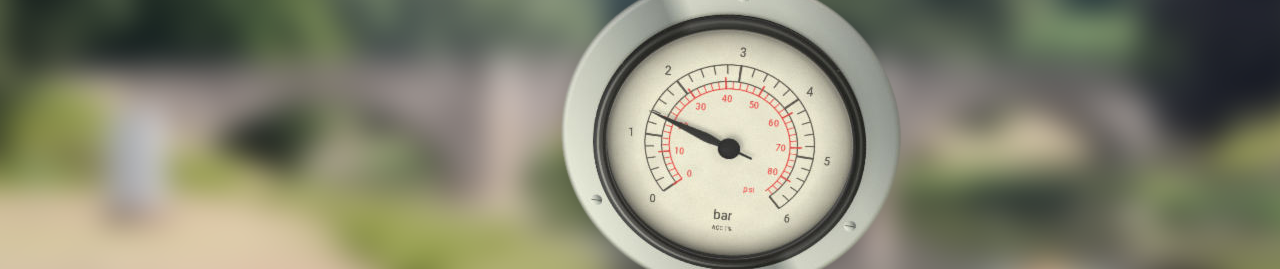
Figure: 1.4bar
